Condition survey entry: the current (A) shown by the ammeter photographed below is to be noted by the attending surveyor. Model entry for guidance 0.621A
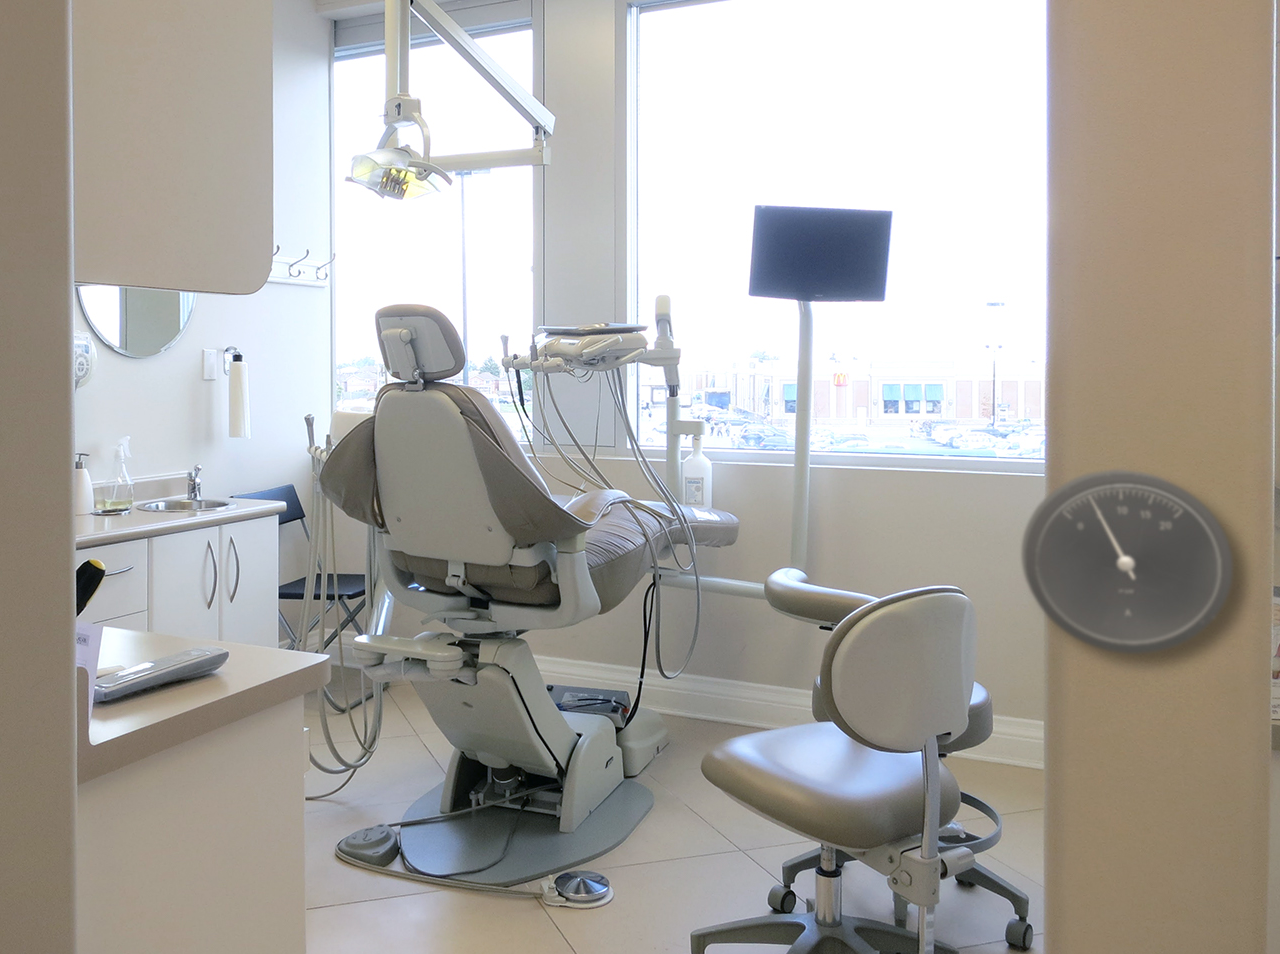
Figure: 5A
